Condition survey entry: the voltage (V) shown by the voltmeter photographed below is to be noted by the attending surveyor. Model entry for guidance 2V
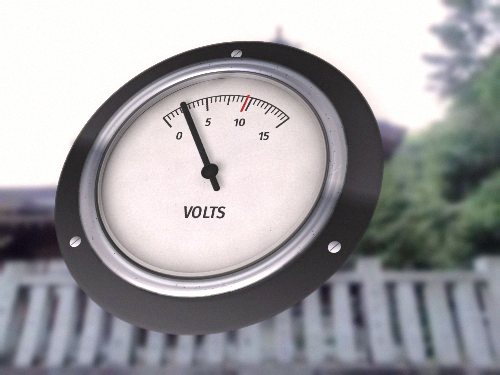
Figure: 2.5V
